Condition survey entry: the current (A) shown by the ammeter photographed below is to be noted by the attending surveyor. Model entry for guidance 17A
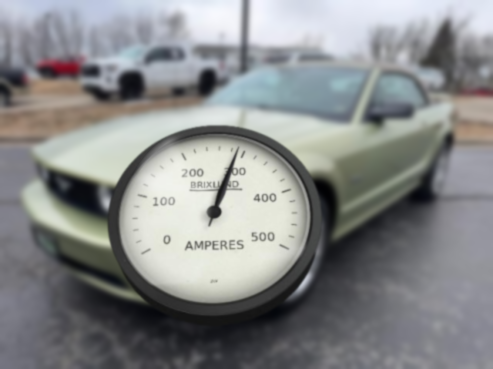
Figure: 290A
